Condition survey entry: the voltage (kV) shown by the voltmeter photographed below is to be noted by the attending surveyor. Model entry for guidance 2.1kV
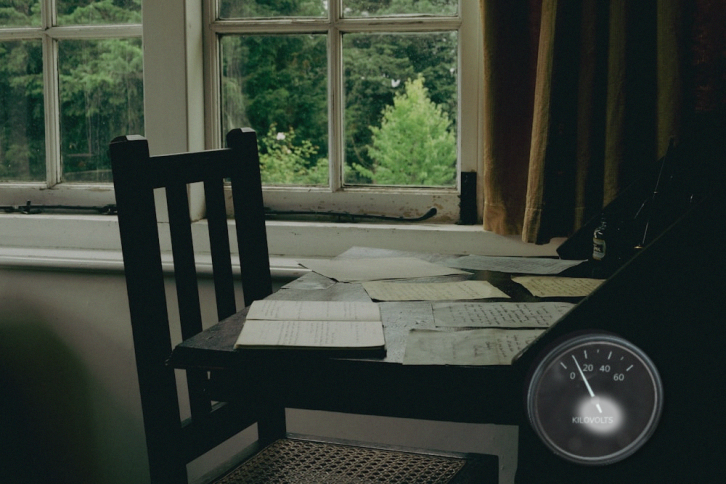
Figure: 10kV
